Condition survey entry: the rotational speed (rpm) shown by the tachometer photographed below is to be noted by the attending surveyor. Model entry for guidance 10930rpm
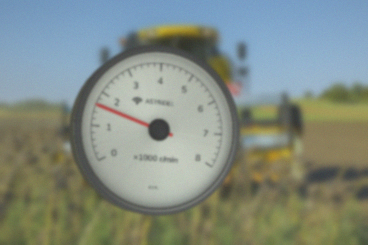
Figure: 1600rpm
